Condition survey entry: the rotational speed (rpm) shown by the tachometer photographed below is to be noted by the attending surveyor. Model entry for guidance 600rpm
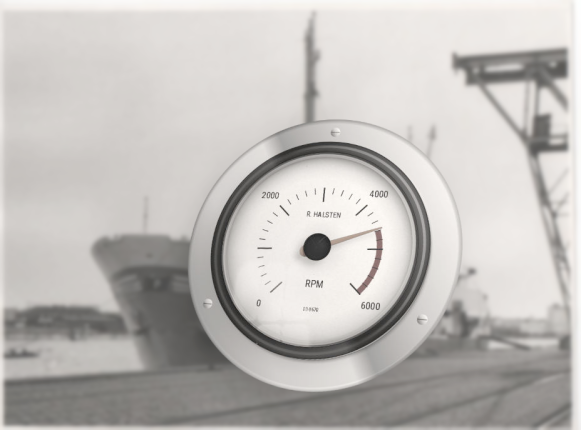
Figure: 4600rpm
